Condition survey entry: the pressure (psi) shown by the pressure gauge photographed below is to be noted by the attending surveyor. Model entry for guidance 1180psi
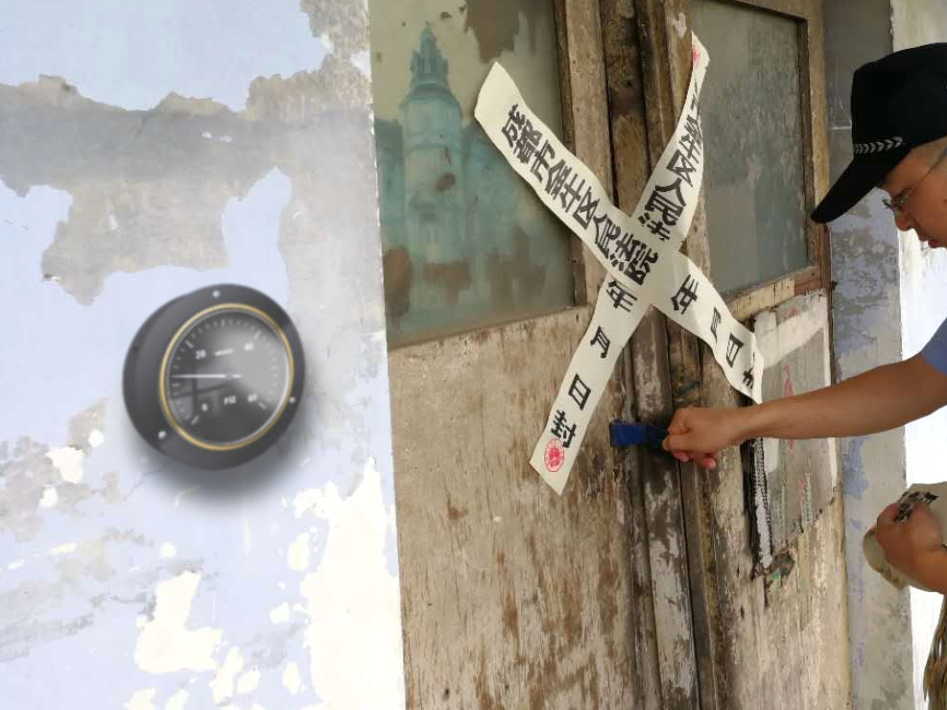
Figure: 12psi
